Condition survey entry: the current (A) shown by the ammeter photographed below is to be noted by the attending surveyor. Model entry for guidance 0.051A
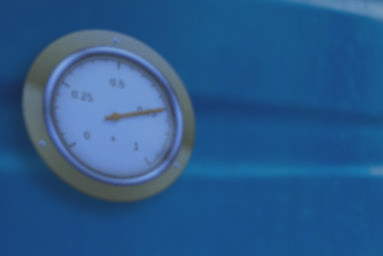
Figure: 0.75A
